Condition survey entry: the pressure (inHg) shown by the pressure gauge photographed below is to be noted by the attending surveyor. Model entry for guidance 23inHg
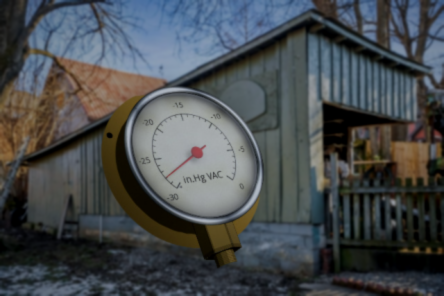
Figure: -28inHg
